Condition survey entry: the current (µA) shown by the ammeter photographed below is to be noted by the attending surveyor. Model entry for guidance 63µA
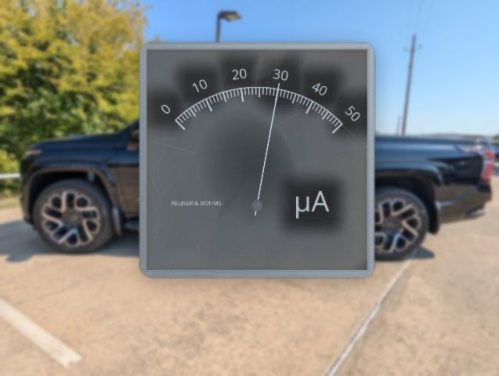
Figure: 30µA
